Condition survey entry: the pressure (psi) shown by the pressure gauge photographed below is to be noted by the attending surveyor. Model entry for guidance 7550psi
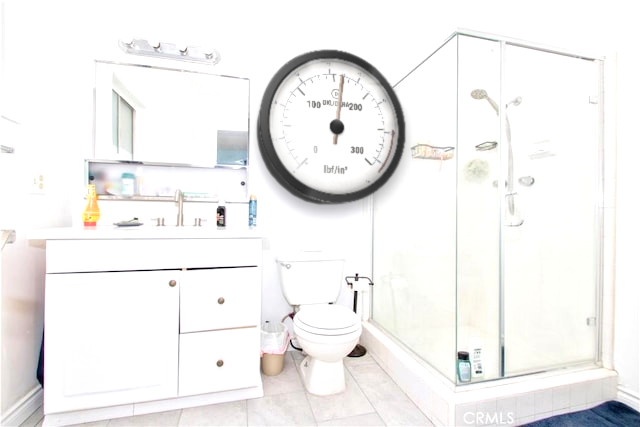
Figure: 160psi
